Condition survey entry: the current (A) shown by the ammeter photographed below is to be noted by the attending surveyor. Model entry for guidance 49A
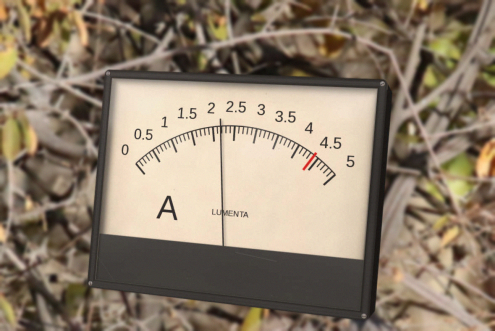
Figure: 2.2A
